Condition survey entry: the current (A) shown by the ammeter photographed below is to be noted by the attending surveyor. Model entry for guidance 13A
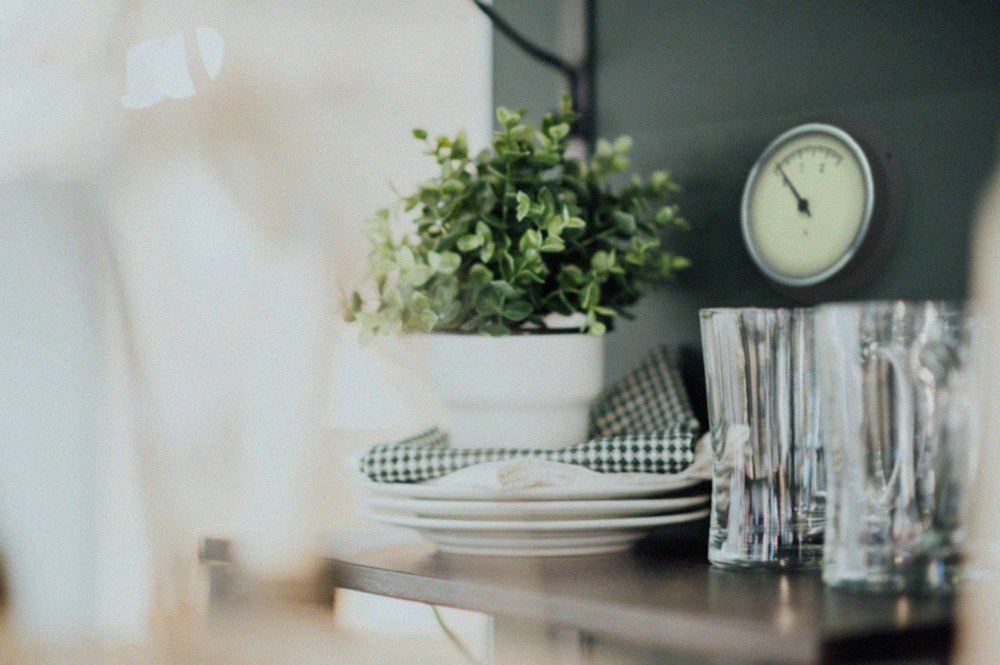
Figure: 0.25A
